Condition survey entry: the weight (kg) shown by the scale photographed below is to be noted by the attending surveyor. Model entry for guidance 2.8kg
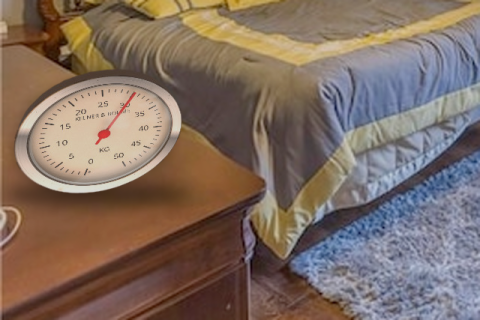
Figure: 30kg
